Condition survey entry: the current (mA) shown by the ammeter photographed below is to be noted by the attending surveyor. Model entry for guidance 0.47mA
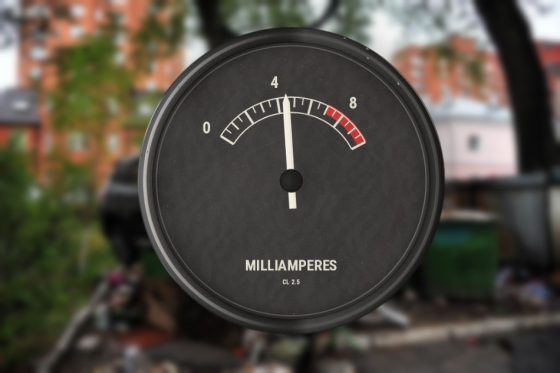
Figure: 4.5mA
